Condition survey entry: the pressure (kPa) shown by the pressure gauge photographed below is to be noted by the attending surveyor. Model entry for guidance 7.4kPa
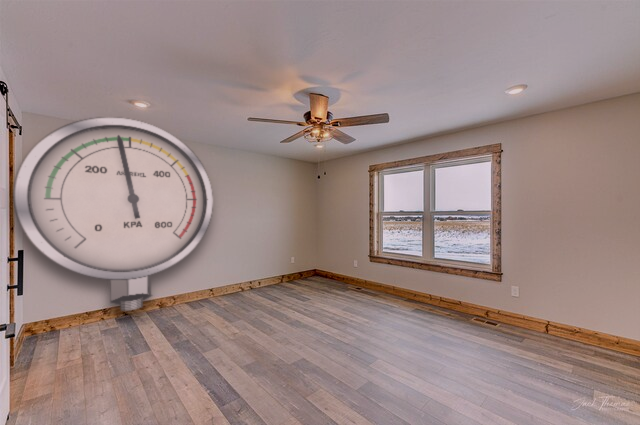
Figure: 280kPa
